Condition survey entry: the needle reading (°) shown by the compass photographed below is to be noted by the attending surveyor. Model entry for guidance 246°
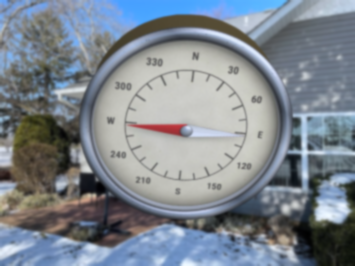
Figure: 270°
